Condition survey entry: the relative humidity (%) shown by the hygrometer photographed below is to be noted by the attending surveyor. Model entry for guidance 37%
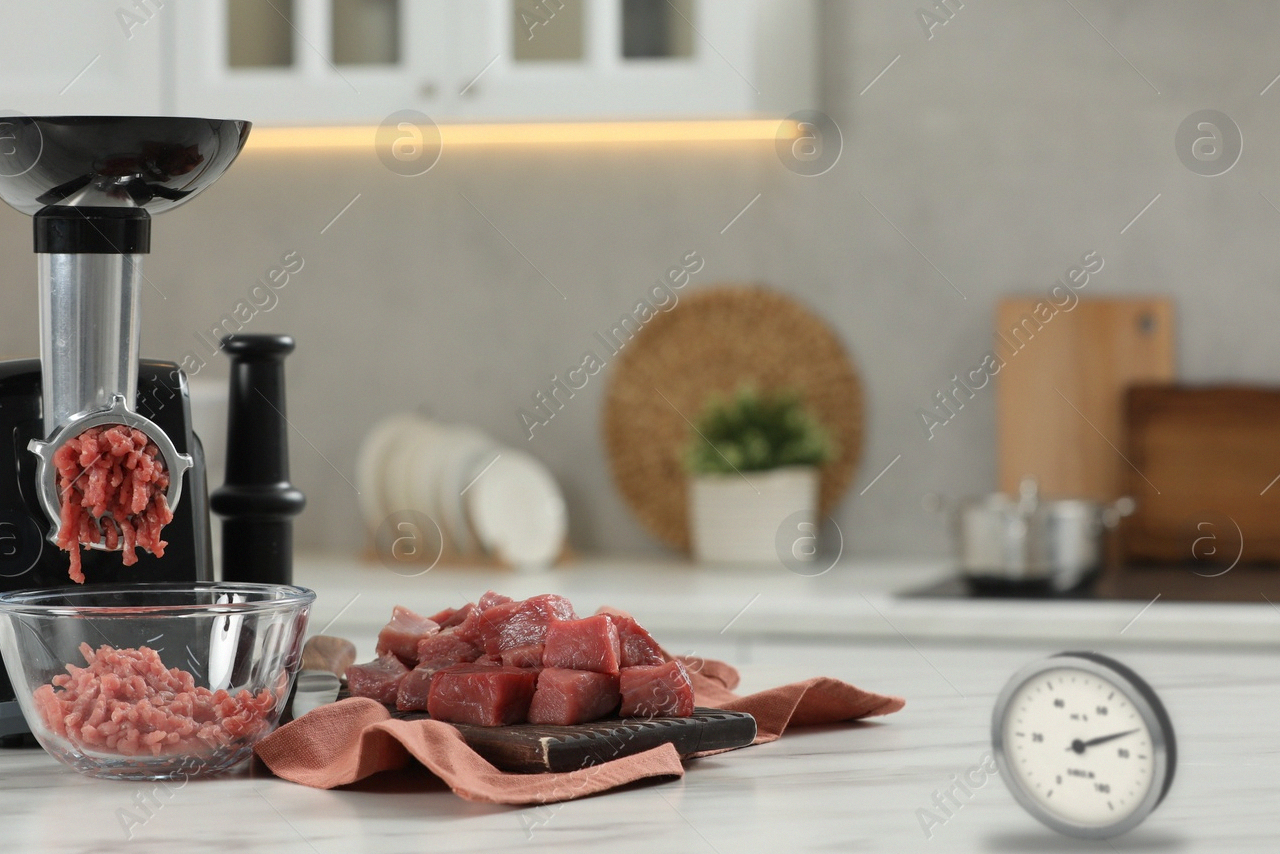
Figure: 72%
